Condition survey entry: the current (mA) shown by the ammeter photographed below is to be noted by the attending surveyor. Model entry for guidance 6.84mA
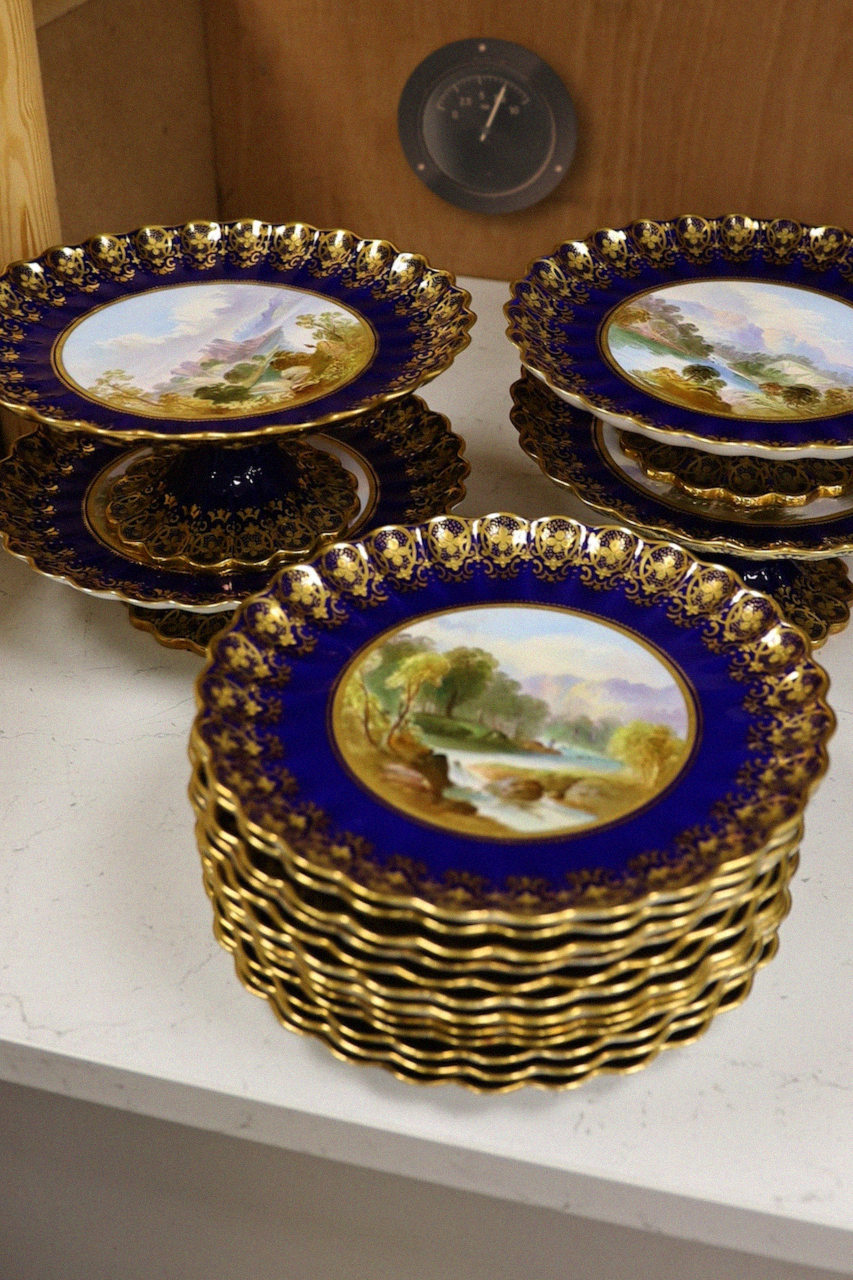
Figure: 7.5mA
